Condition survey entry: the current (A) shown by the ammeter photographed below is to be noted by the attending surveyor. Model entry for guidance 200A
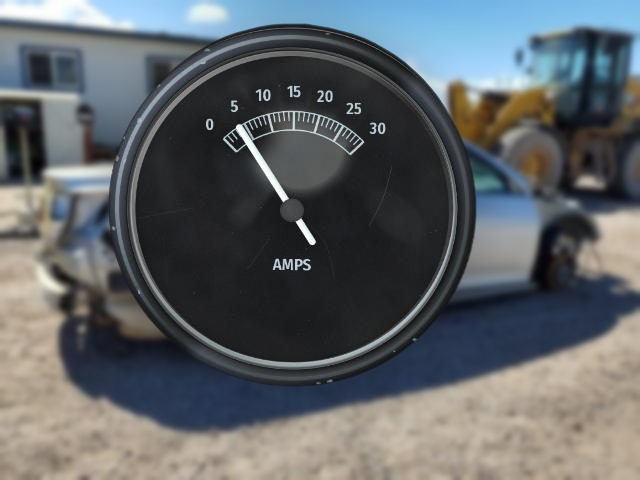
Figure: 4A
